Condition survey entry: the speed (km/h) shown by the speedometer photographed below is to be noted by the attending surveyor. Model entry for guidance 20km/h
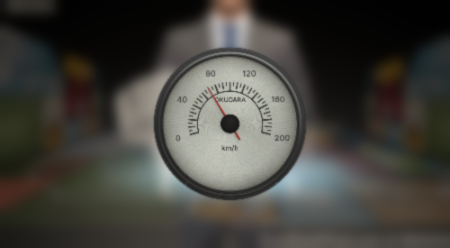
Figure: 70km/h
